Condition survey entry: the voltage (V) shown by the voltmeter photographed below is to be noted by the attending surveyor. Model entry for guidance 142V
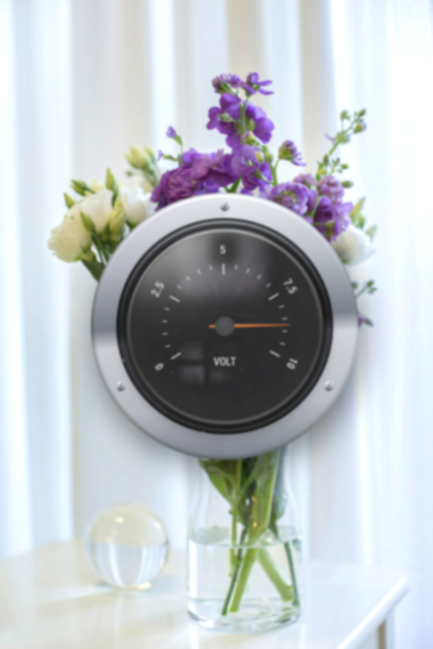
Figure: 8.75V
